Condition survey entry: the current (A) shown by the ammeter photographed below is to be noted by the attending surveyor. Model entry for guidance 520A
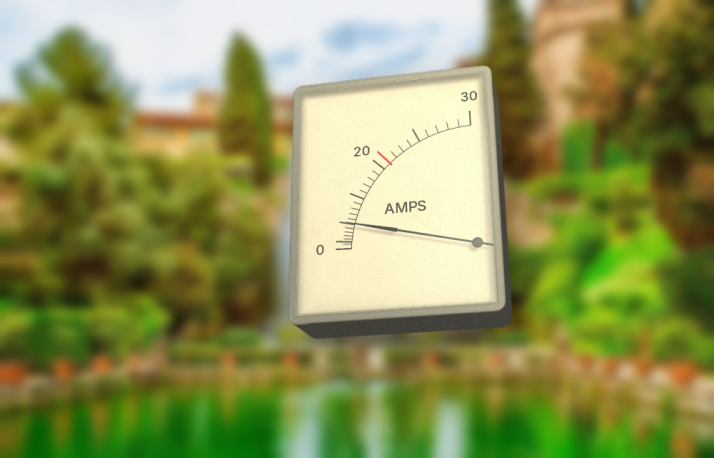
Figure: 10A
